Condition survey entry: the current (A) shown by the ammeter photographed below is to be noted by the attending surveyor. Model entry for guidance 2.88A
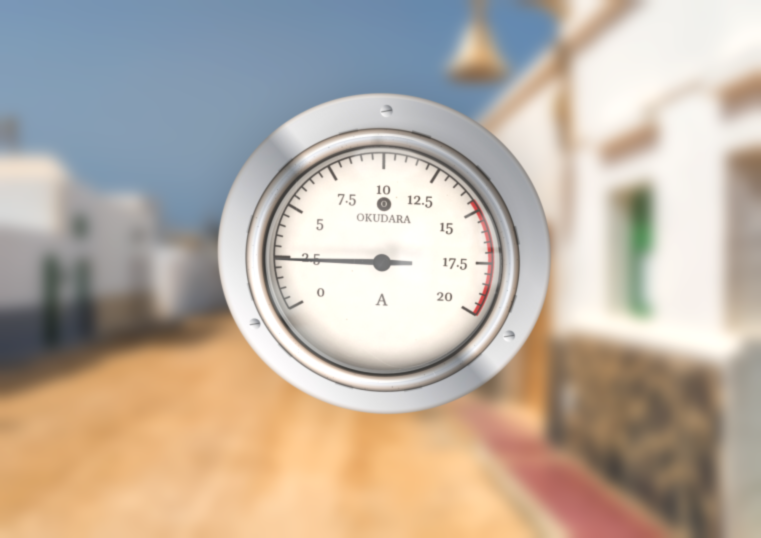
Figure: 2.5A
